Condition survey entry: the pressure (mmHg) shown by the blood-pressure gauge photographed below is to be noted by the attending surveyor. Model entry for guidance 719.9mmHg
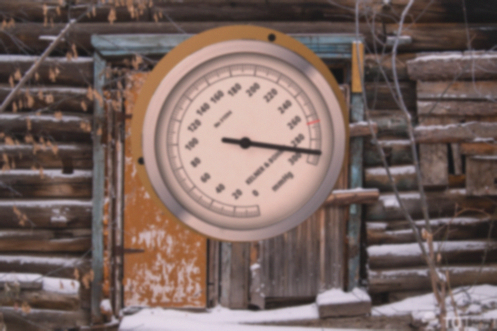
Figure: 290mmHg
